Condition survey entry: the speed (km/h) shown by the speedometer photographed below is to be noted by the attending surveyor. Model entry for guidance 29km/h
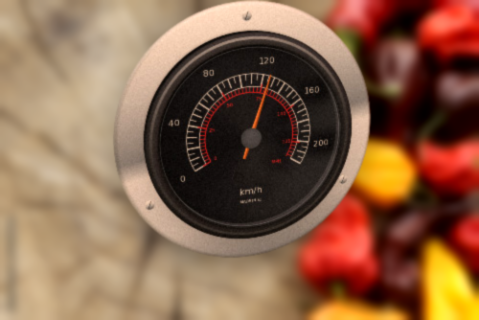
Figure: 125km/h
